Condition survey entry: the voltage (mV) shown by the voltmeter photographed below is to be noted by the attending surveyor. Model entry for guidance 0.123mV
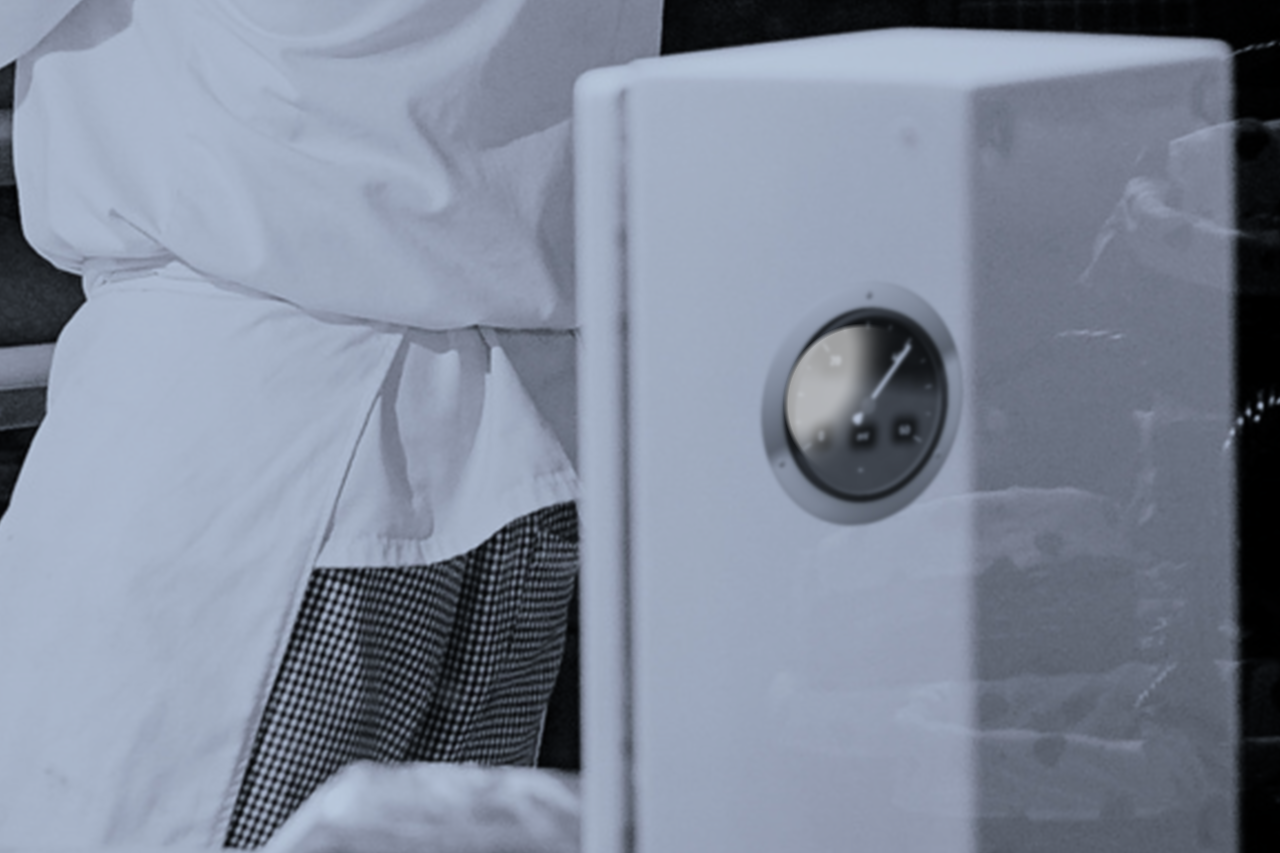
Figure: 40mV
